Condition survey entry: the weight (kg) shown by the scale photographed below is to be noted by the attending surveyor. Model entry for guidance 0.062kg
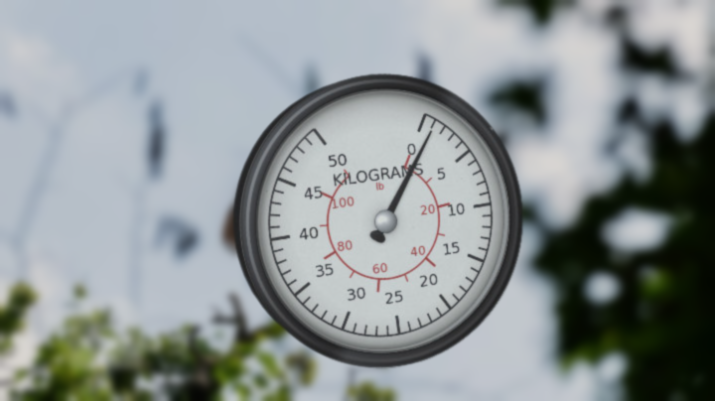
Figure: 1kg
